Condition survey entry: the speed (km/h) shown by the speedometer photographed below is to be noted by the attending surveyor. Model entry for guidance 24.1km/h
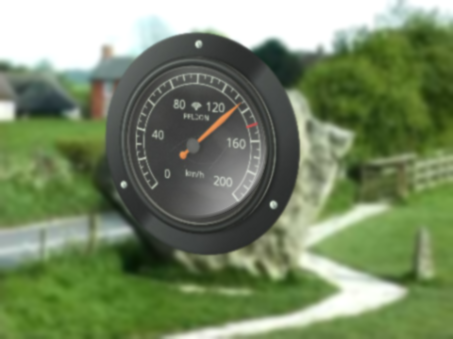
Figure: 135km/h
